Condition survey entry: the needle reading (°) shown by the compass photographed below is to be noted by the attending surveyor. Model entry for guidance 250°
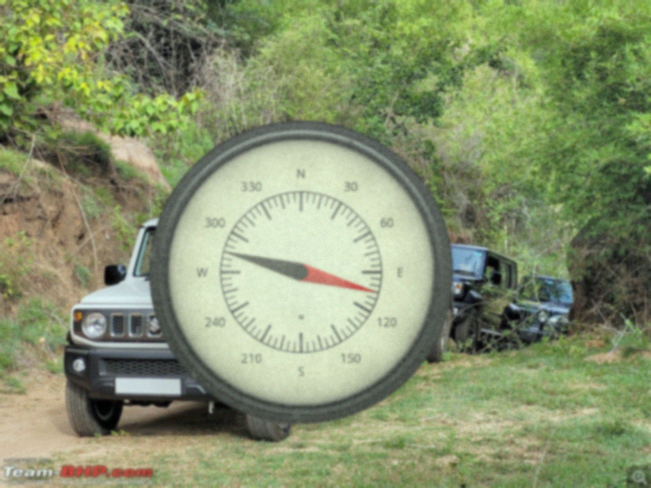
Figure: 105°
